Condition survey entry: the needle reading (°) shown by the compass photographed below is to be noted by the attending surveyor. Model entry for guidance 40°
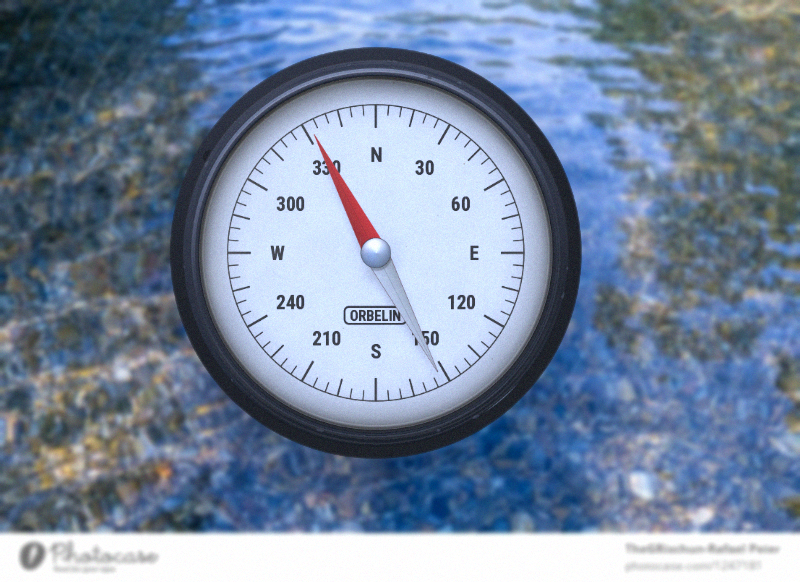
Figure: 332.5°
